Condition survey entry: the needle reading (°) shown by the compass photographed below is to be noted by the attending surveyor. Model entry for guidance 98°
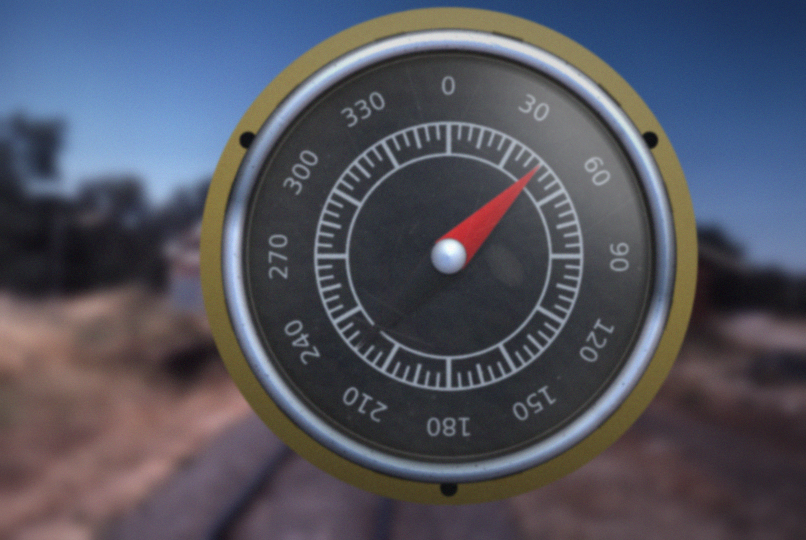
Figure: 45°
